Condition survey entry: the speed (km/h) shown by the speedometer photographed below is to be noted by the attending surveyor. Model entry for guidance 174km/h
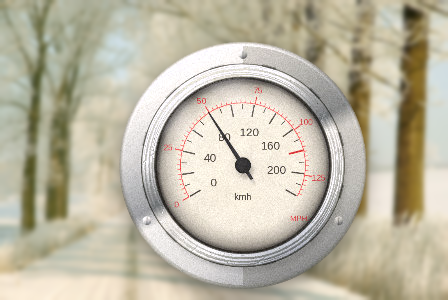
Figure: 80km/h
